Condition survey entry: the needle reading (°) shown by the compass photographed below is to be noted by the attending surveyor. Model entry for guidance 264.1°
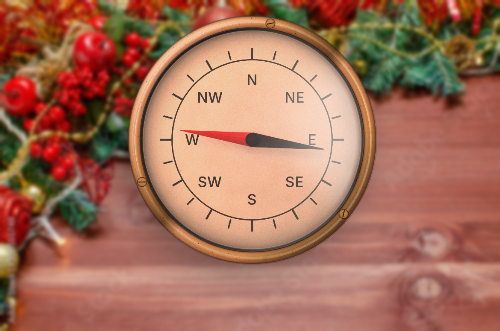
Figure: 277.5°
